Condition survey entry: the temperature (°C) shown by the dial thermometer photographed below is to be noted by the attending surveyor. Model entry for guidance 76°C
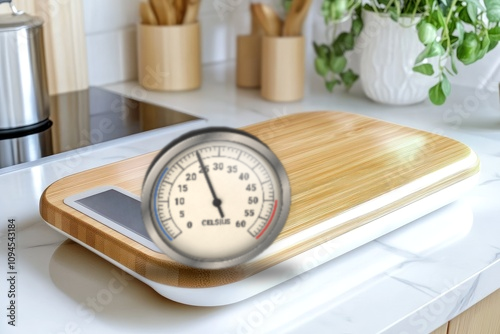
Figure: 25°C
